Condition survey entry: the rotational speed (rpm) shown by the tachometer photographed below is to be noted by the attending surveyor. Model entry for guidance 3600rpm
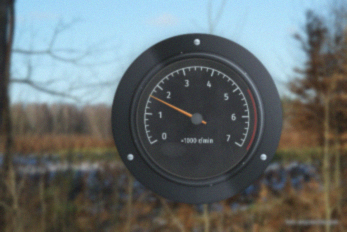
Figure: 1600rpm
